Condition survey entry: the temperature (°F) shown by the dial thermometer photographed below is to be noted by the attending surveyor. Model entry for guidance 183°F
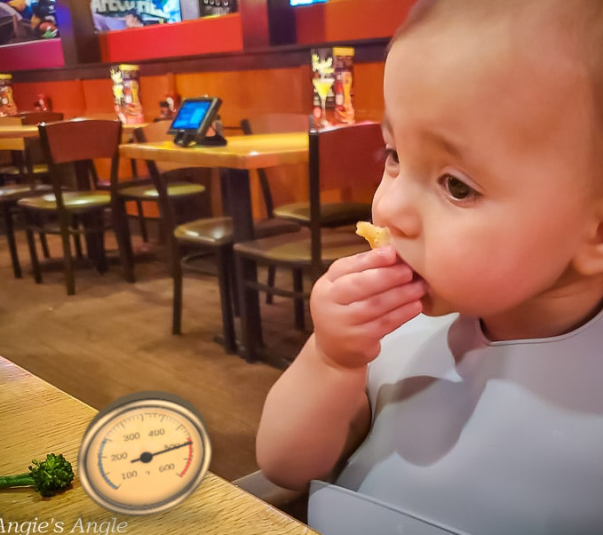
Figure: 500°F
